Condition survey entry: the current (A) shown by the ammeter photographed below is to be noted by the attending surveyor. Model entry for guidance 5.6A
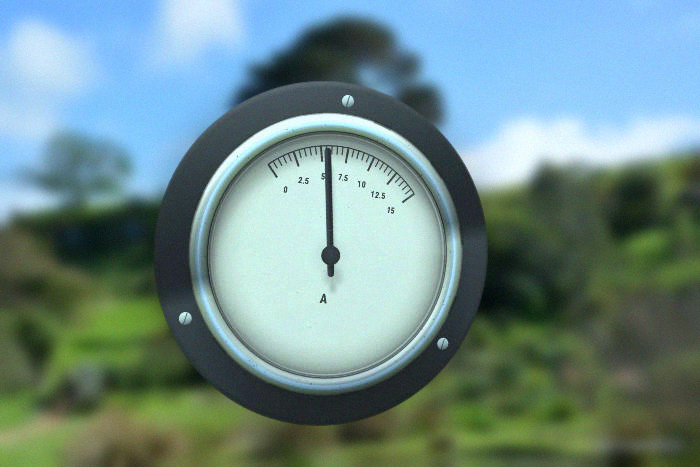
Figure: 5.5A
